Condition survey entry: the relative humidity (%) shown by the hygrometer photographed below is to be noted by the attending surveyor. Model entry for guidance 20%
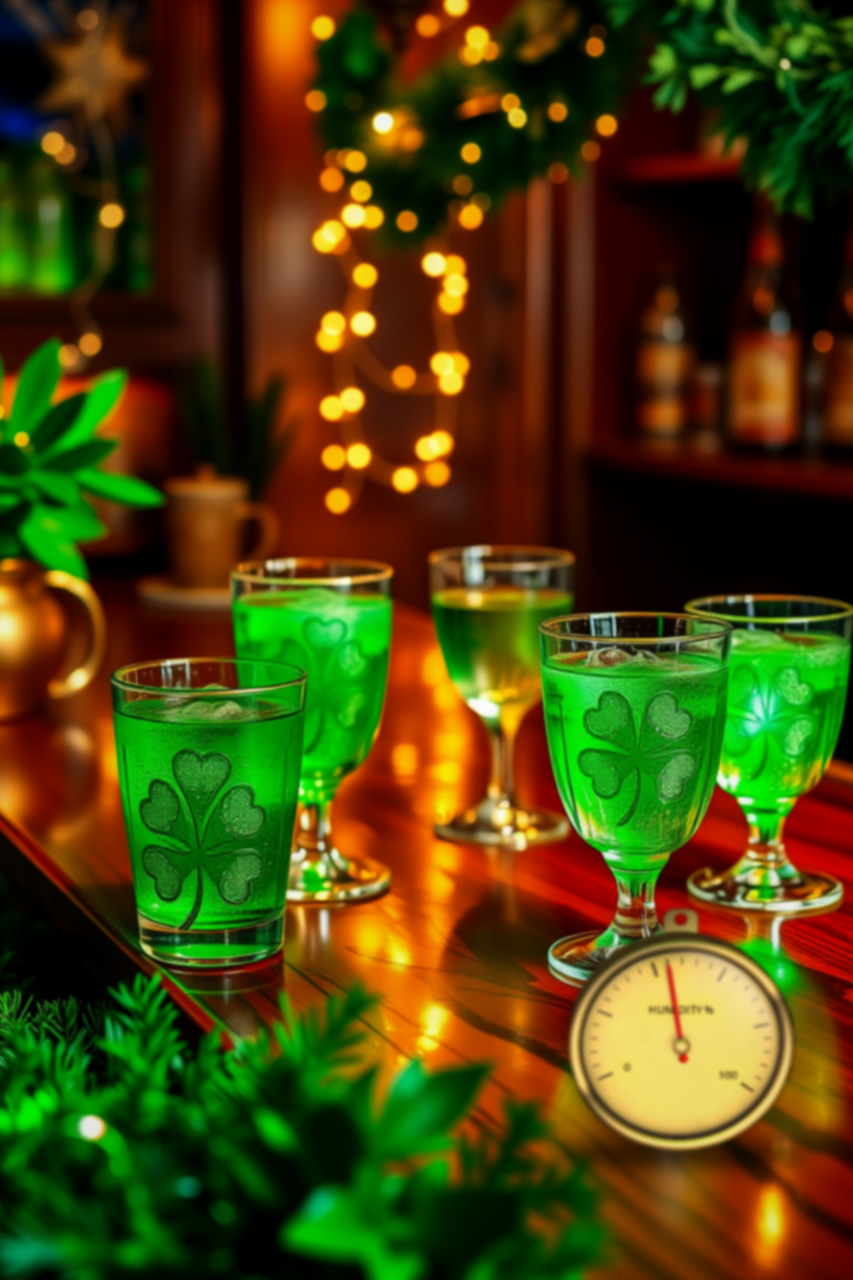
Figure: 44%
